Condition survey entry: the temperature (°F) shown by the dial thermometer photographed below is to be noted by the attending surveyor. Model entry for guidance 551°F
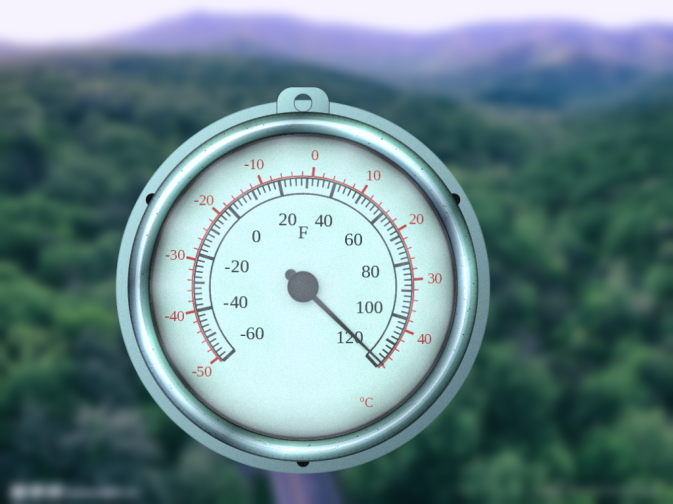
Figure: 118°F
